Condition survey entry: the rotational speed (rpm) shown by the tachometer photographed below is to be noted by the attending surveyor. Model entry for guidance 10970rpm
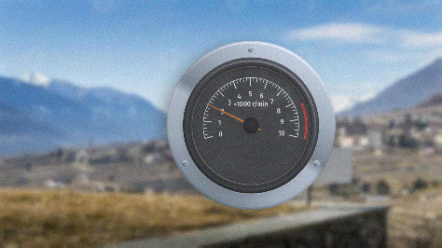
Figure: 2000rpm
